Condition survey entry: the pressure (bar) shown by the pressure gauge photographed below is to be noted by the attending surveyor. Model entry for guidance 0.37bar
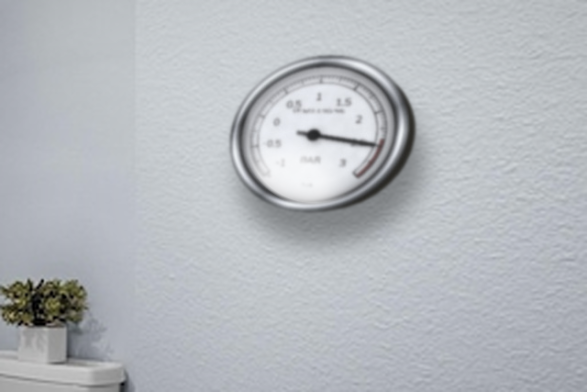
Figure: 2.5bar
